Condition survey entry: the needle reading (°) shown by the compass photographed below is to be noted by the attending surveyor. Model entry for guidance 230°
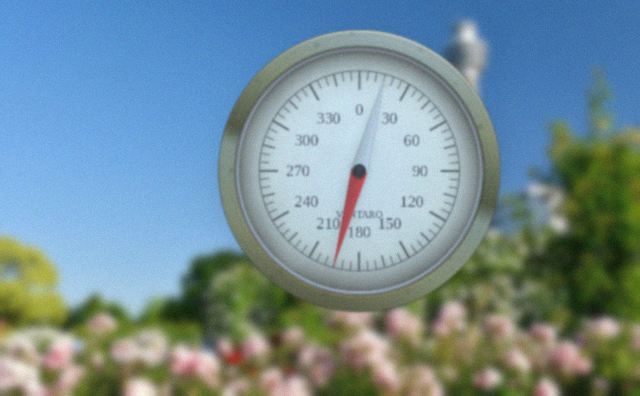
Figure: 195°
